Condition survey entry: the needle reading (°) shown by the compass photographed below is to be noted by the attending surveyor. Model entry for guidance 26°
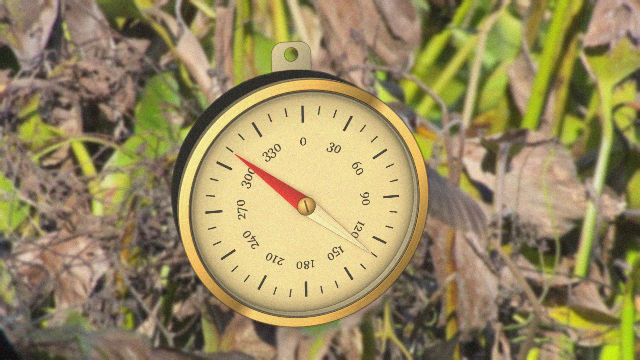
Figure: 310°
